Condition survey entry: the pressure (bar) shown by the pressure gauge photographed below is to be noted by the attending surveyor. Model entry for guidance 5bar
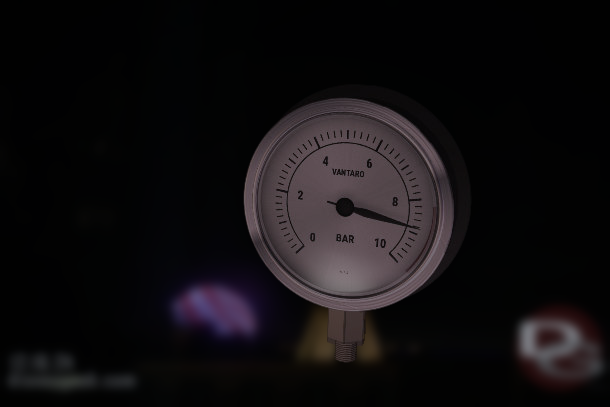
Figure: 8.8bar
